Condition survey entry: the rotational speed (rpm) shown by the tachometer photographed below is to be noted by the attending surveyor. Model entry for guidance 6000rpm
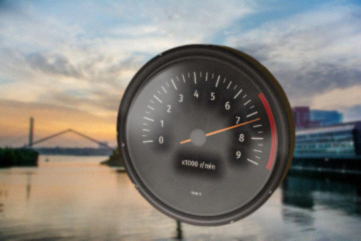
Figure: 7250rpm
